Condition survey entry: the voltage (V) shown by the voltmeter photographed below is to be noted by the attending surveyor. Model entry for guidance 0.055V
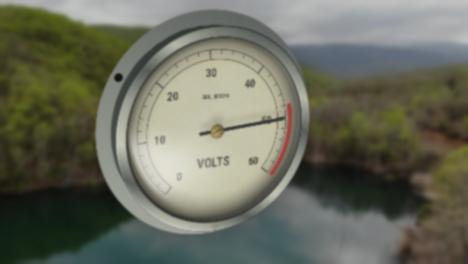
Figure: 50V
